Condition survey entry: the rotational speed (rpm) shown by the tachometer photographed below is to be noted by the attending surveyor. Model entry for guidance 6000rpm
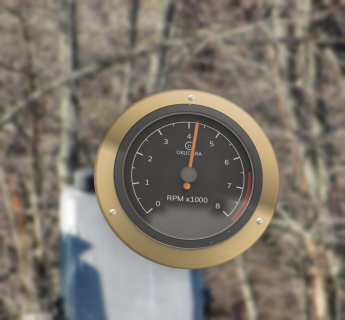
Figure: 4250rpm
